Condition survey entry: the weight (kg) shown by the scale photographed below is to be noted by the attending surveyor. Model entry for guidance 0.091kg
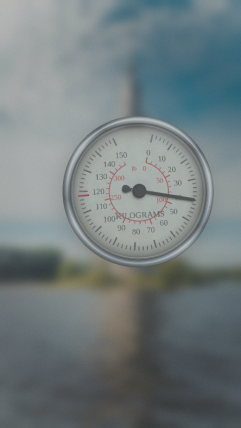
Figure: 40kg
